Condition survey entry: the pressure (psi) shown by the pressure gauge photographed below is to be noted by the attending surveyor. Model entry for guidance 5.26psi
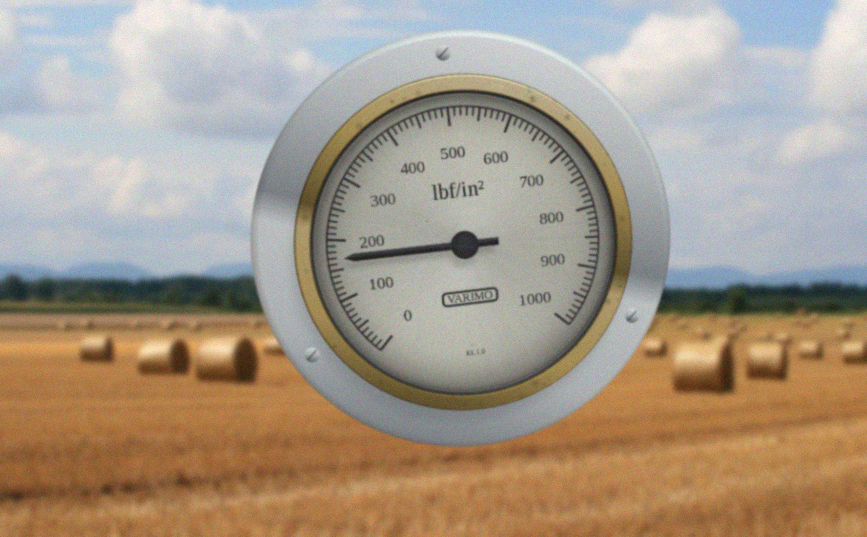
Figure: 170psi
